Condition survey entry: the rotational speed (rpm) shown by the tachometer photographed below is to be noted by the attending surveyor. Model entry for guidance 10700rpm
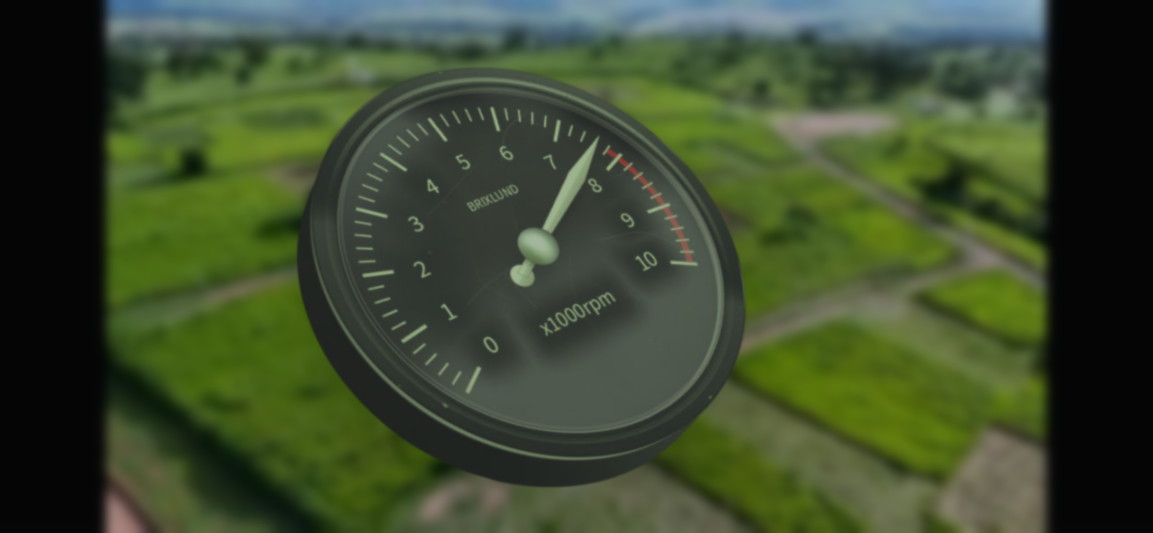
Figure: 7600rpm
